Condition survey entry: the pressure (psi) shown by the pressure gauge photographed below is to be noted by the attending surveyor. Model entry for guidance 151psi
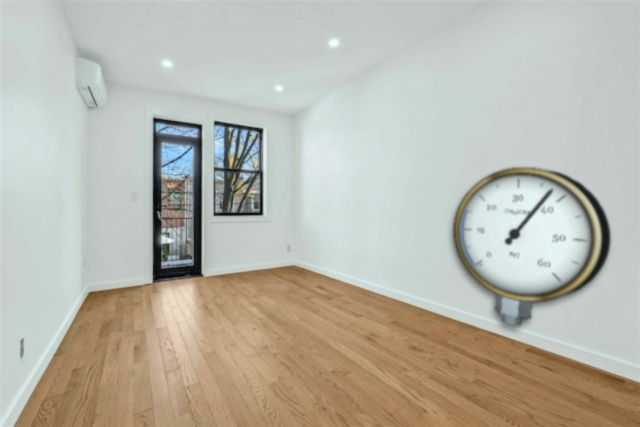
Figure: 37.5psi
